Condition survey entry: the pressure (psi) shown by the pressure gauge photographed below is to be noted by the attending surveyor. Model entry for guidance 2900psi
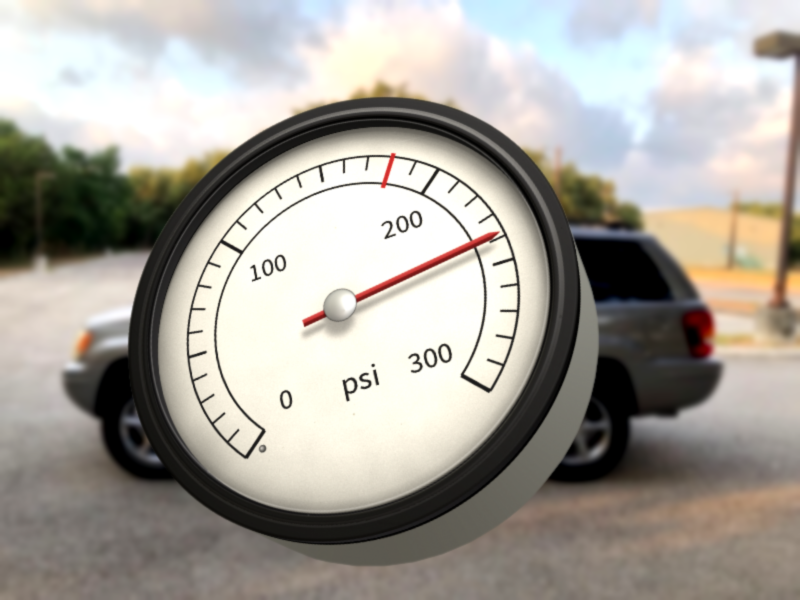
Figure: 240psi
